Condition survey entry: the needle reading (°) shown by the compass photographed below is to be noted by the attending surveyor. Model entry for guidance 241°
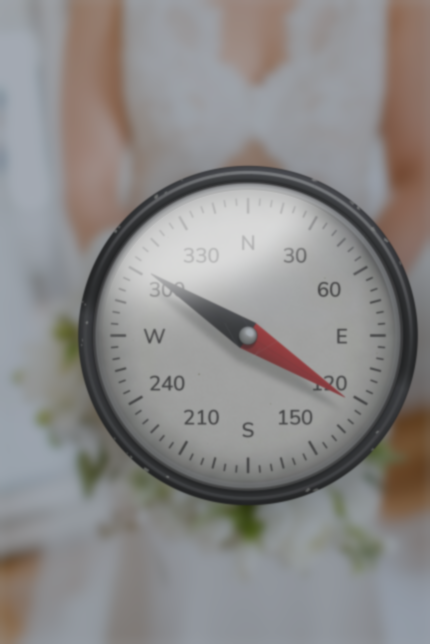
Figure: 122.5°
